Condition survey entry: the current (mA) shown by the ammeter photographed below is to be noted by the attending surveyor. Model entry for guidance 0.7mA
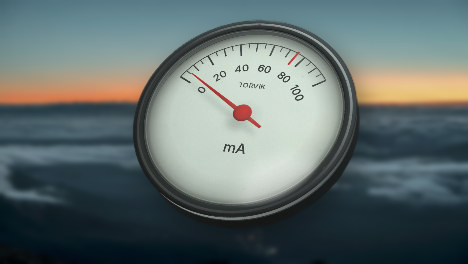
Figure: 5mA
